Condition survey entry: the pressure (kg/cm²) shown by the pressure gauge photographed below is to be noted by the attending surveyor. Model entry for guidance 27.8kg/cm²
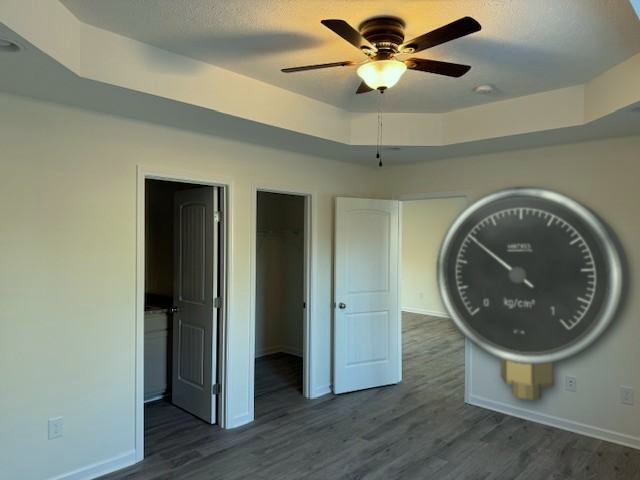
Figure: 0.3kg/cm²
